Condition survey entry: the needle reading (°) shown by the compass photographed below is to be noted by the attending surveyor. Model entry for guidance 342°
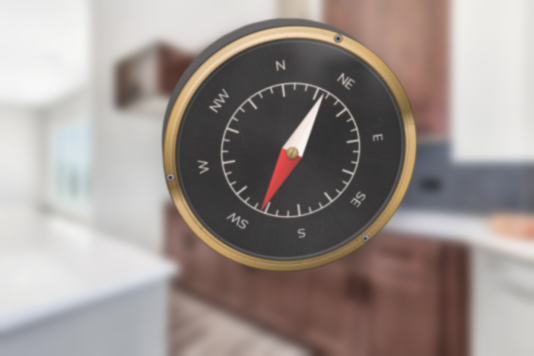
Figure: 215°
